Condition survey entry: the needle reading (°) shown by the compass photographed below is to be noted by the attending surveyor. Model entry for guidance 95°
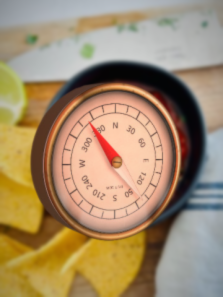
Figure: 322.5°
